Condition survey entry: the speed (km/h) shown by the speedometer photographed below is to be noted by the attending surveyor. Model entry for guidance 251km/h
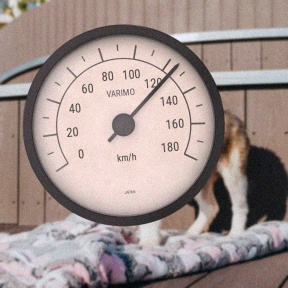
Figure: 125km/h
